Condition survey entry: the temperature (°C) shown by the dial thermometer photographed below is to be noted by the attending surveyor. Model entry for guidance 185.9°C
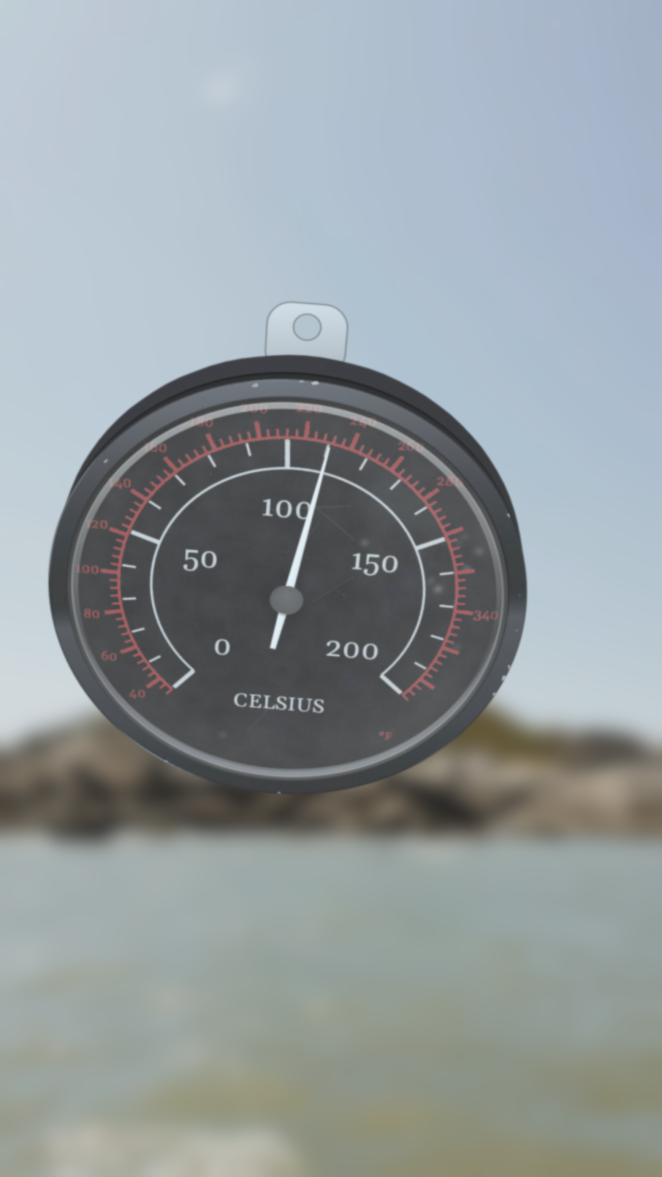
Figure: 110°C
